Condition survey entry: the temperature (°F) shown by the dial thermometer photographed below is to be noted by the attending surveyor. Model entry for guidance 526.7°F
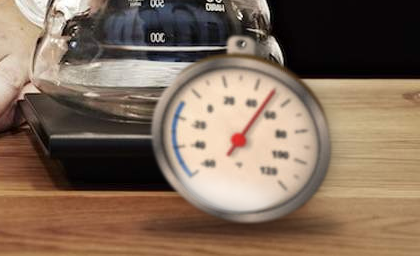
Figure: 50°F
